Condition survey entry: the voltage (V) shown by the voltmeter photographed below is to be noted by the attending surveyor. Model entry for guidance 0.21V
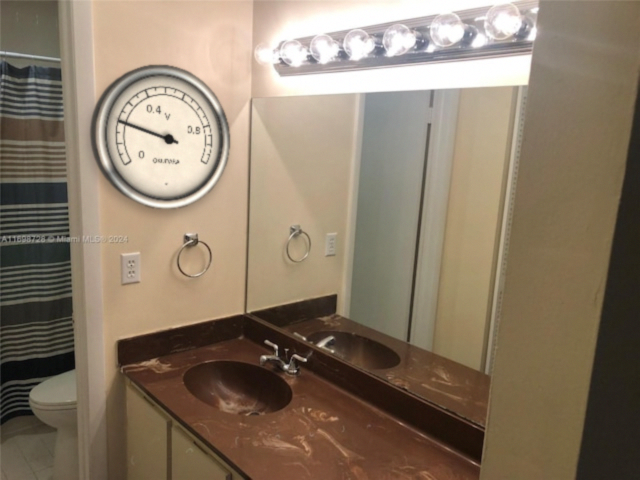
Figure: 0.2V
